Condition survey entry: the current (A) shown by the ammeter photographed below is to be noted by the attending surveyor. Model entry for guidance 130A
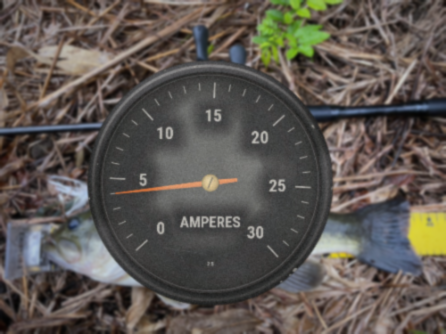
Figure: 4A
